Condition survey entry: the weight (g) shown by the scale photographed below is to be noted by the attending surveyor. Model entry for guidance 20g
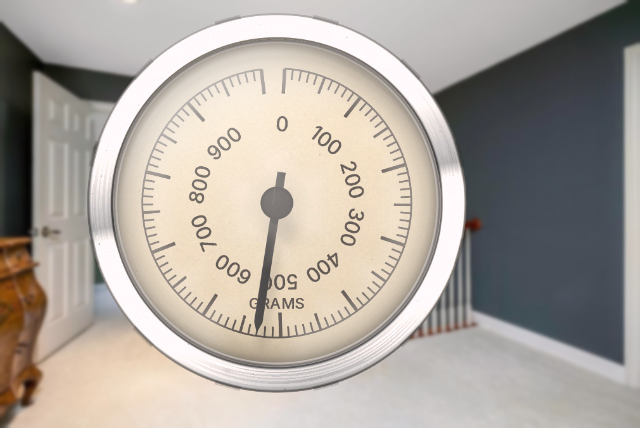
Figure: 530g
